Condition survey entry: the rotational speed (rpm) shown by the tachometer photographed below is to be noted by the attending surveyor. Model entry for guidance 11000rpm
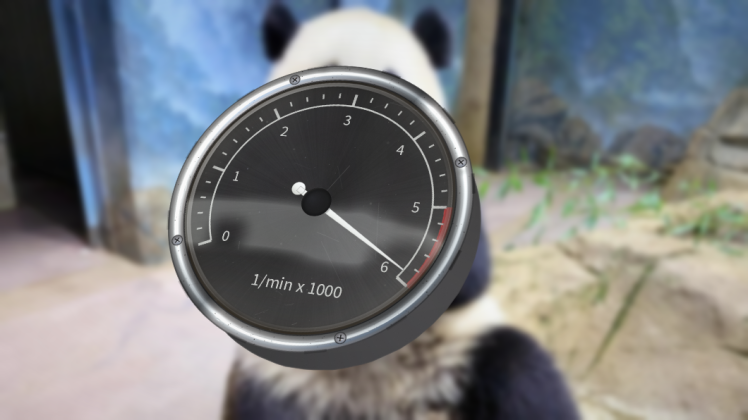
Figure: 5900rpm
